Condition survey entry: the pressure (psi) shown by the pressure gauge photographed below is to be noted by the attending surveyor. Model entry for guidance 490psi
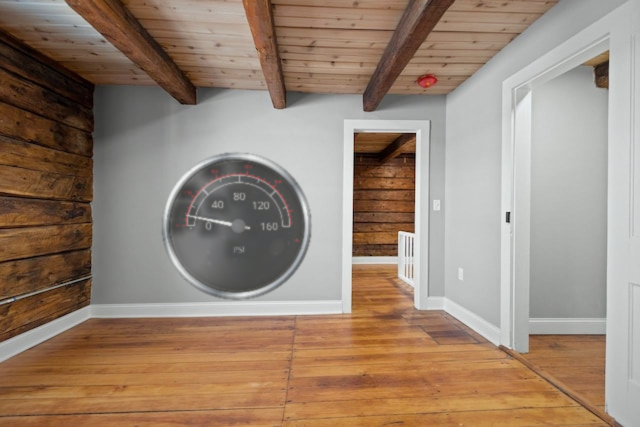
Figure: 10psi
